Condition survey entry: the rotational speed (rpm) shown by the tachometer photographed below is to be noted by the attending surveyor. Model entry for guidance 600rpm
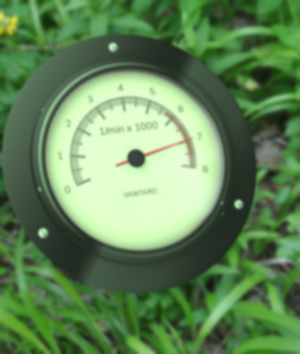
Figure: 7000rpm
